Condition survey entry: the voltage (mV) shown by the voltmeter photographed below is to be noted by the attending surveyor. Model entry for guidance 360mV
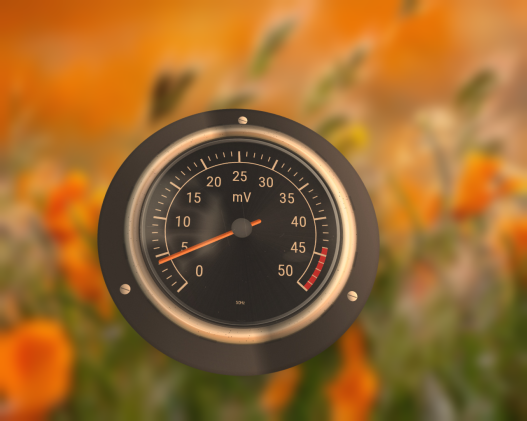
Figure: 4mV
